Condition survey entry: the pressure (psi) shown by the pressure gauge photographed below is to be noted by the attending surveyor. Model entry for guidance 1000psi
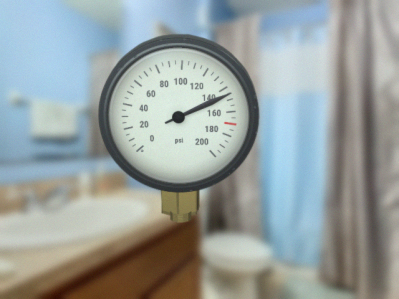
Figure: 145psi
